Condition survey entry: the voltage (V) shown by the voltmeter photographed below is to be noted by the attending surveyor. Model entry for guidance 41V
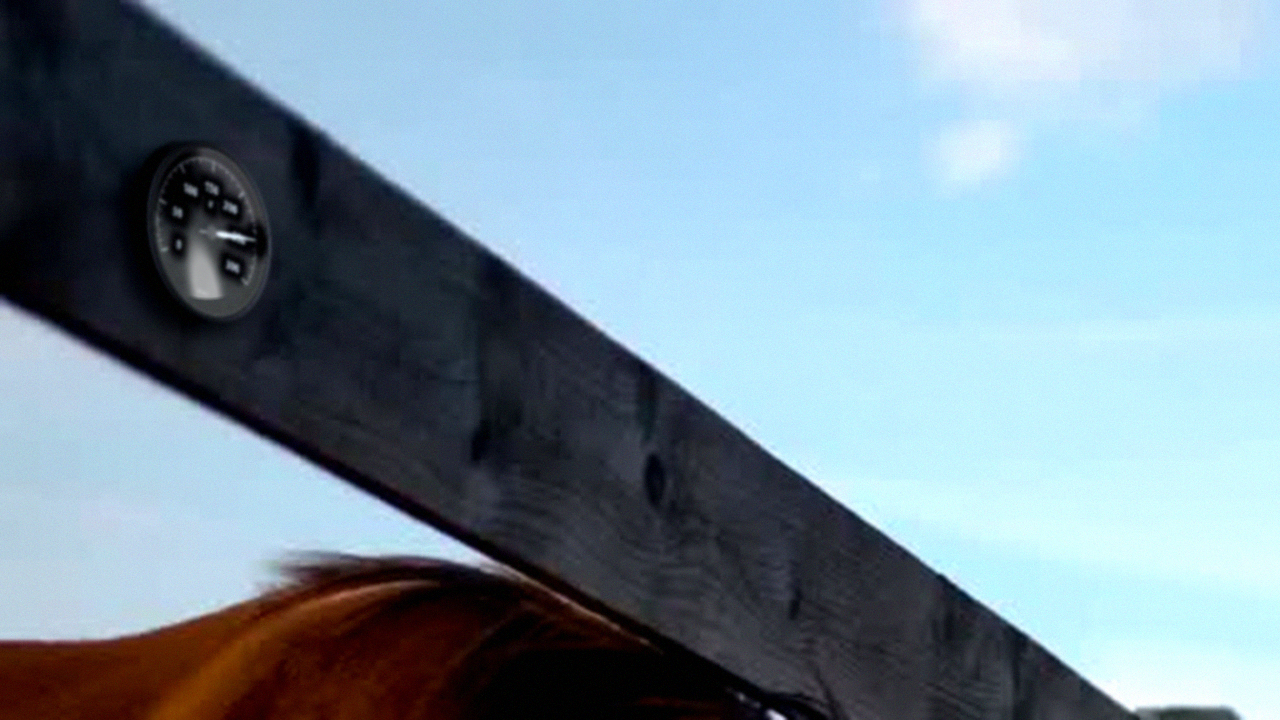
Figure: 250V
